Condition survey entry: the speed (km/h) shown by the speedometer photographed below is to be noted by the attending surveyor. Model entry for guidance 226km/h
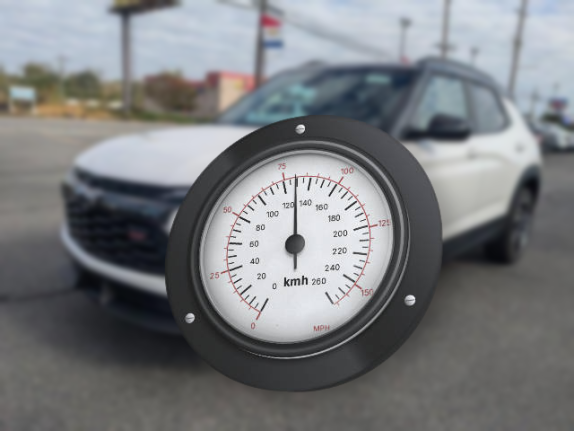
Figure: 130km/h
